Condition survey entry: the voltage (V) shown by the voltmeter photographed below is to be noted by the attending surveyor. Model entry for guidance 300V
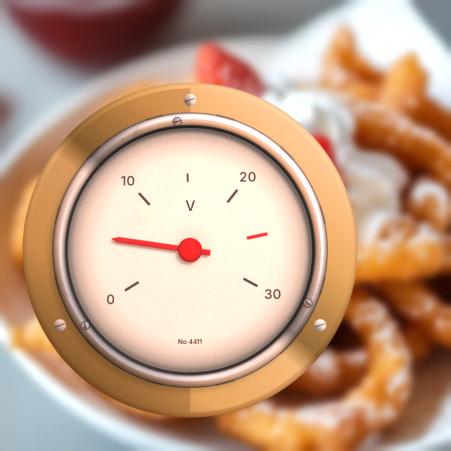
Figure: 5V
